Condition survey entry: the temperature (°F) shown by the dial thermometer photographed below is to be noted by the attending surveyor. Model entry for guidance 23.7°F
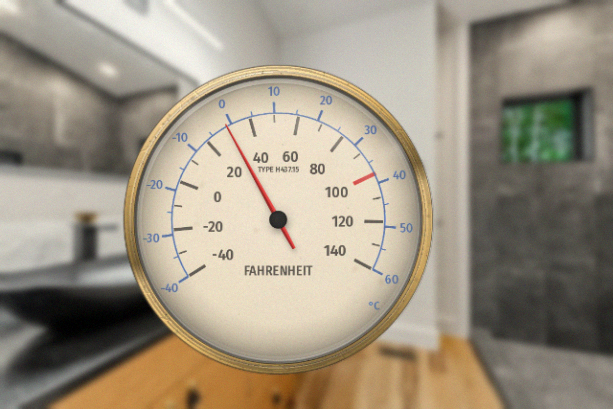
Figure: 30°F
